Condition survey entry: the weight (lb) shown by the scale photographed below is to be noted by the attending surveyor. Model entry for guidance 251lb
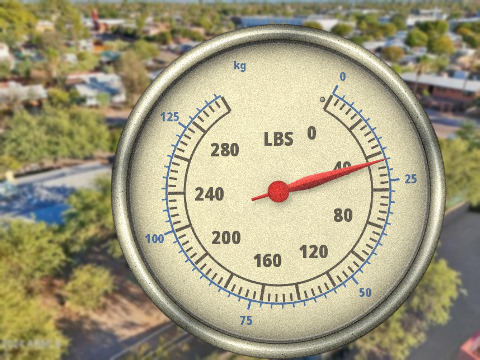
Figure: 44lb
